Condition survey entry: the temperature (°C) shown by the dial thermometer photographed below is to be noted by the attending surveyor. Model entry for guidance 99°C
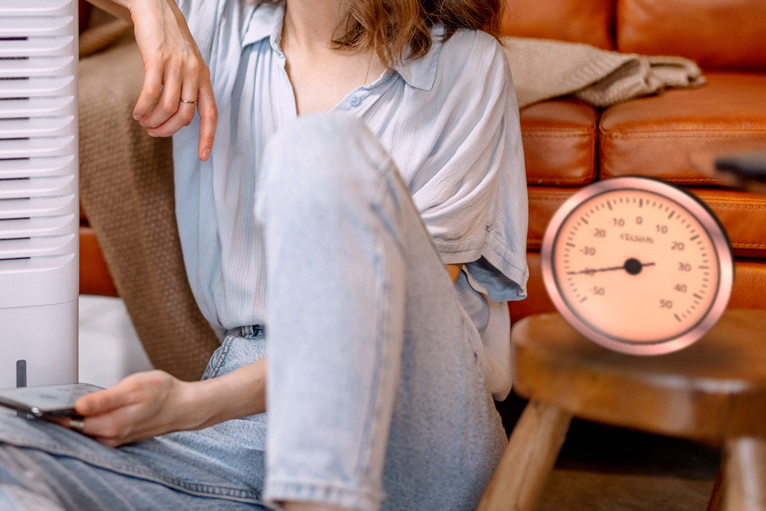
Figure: -40°C
